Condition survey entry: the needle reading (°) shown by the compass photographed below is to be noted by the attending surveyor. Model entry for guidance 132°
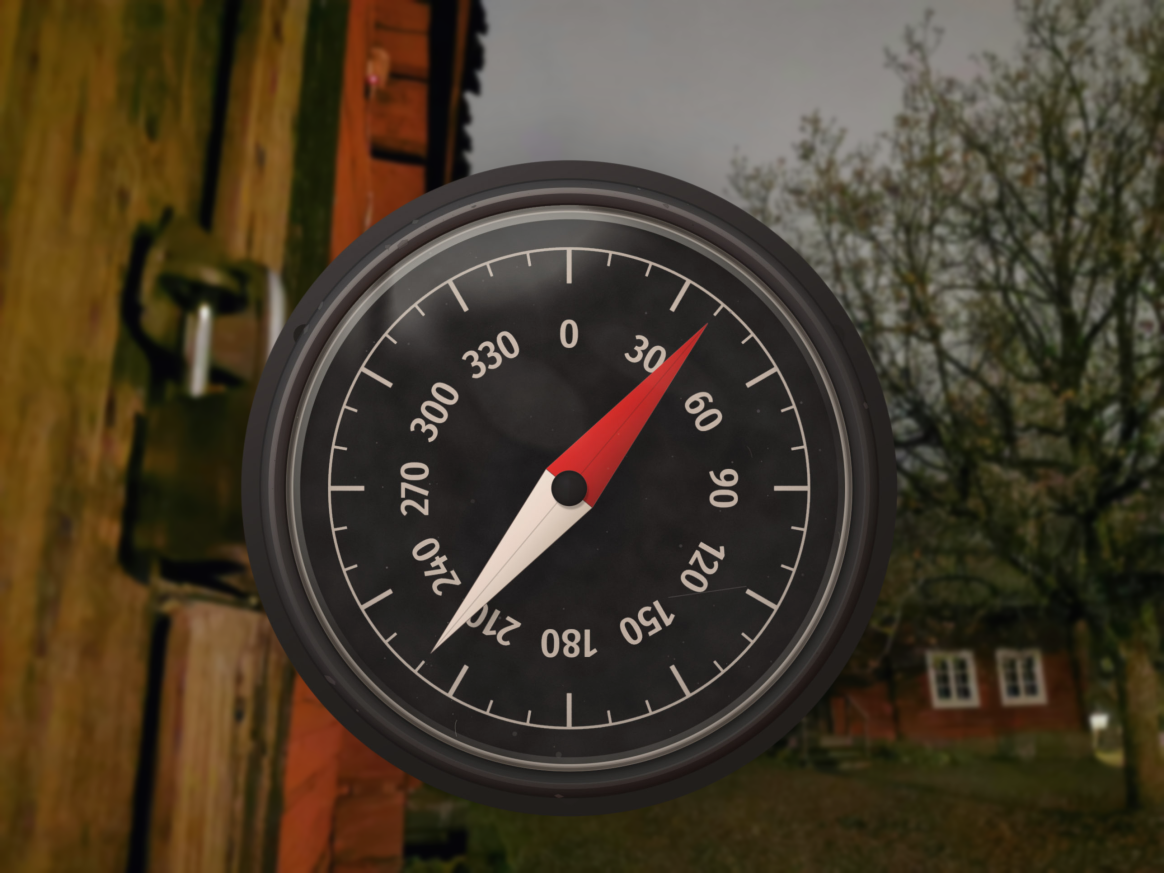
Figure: 40°
